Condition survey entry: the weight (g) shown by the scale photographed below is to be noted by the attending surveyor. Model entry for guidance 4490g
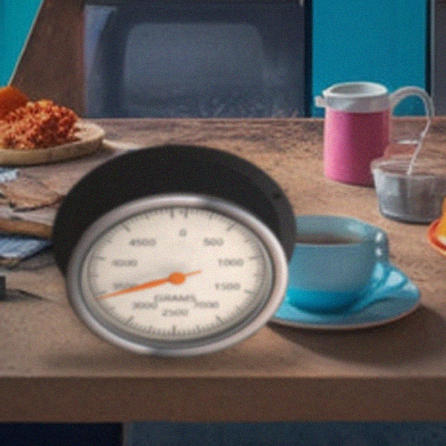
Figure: 3500g
